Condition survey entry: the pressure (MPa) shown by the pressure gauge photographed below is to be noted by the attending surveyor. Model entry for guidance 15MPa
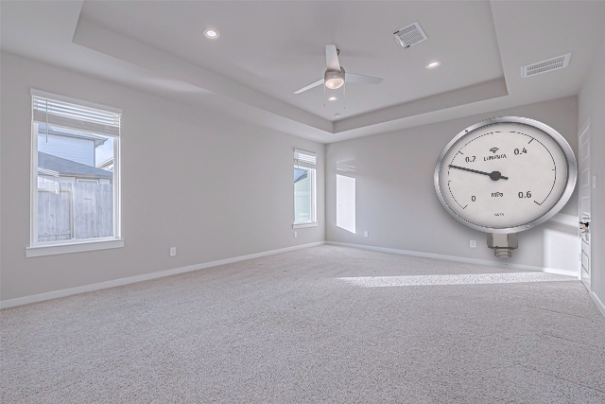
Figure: 0.15MPa
